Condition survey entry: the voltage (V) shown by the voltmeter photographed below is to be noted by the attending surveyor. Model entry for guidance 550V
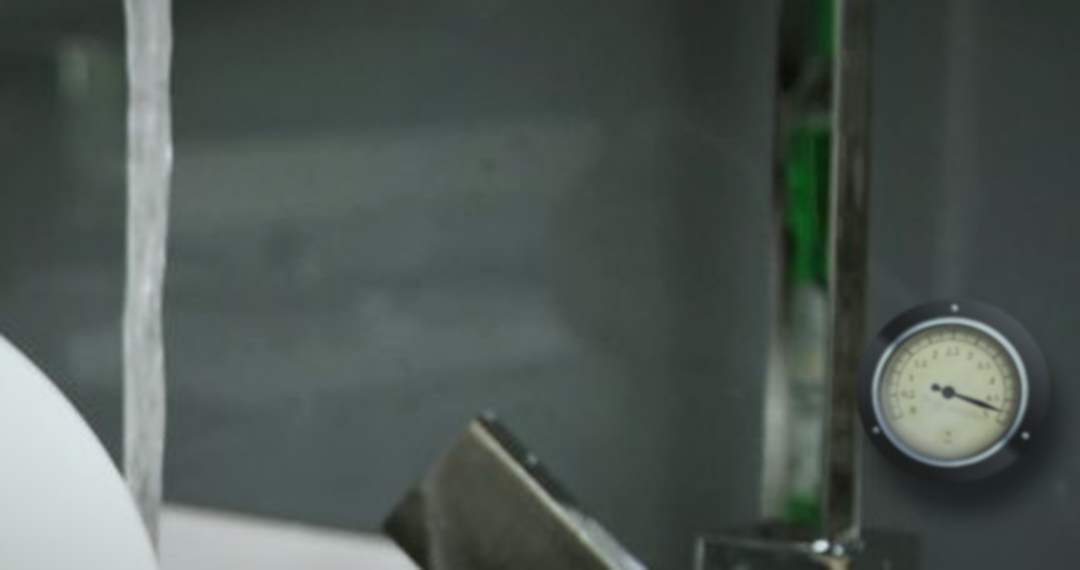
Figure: 4.75V
